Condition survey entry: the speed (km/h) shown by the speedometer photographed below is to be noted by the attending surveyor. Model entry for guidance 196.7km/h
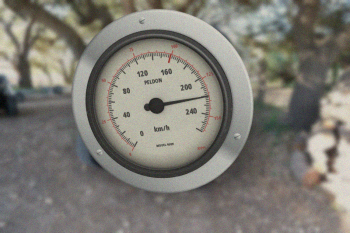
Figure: 220km/h
